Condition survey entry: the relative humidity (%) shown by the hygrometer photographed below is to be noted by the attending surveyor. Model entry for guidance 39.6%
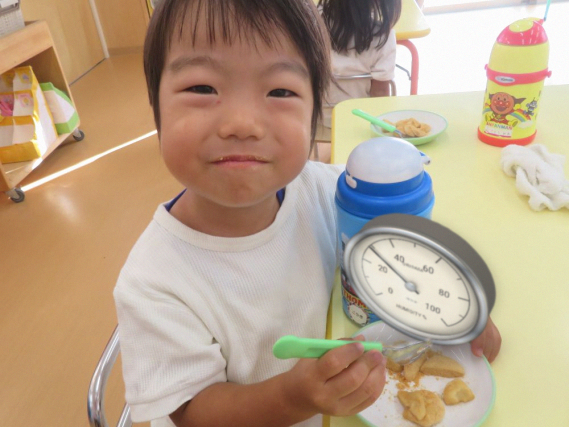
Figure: 30%
